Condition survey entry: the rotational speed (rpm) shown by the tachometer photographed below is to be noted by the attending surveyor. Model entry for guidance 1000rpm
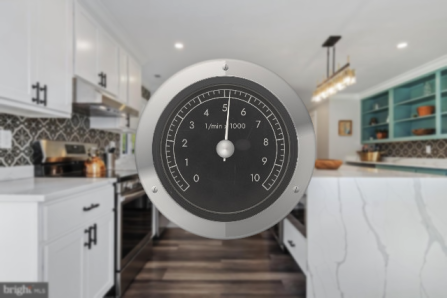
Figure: 5200rpm
